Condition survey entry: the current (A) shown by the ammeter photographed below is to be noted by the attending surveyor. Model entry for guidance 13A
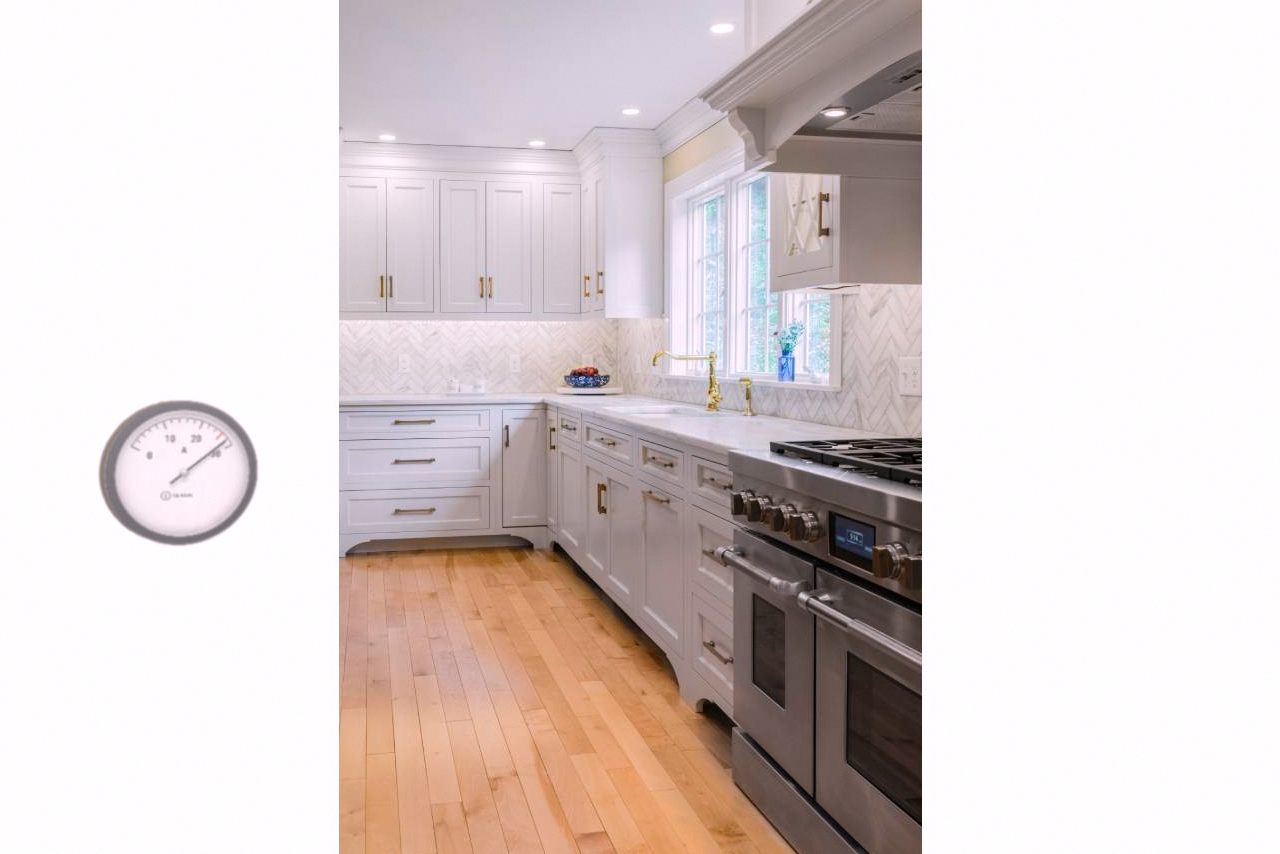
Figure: 28A
